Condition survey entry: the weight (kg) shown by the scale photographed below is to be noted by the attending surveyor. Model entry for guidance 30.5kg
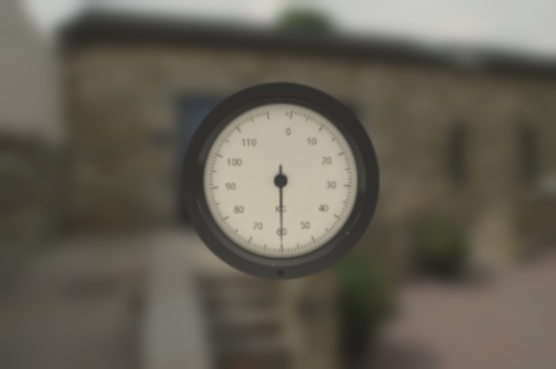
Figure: 60kg
